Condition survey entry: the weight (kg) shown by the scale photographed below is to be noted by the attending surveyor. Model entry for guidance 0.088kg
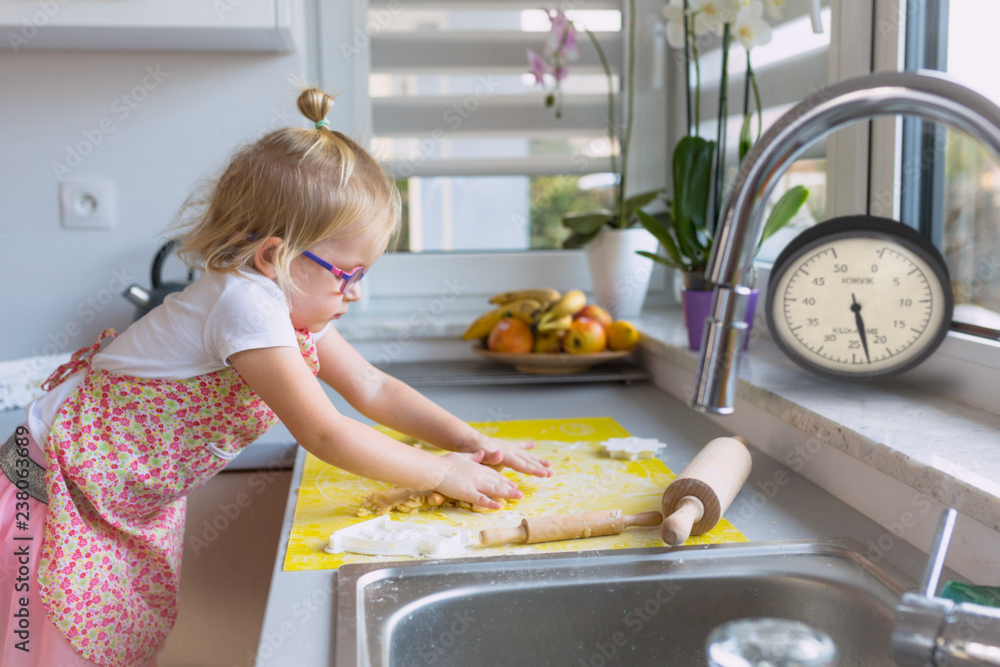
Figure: 23kg
